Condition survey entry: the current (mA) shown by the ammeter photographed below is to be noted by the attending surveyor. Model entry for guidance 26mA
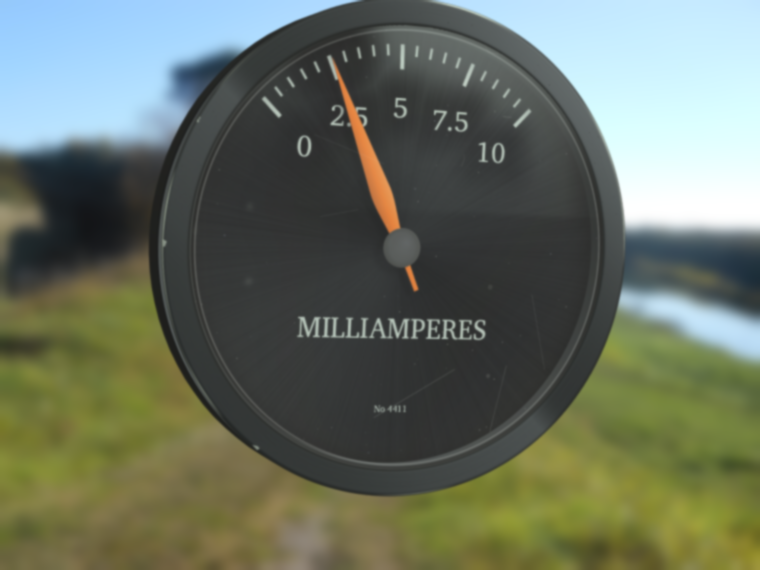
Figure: 2.5mA
